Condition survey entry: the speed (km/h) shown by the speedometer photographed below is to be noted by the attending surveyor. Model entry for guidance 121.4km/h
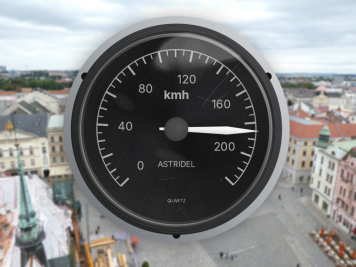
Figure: 185km/h
